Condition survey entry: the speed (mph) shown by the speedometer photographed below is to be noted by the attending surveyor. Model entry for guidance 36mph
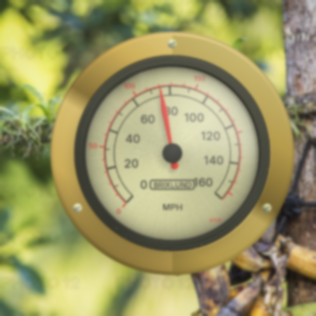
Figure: 75mph
